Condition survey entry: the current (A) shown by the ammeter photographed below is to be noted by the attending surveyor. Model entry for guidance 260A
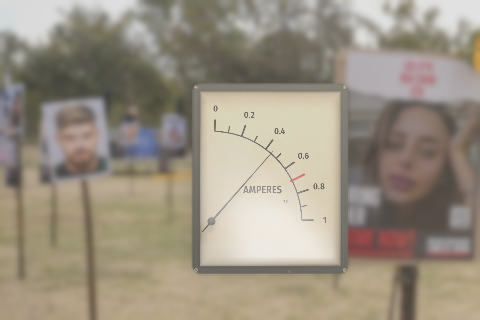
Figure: 0.45A
